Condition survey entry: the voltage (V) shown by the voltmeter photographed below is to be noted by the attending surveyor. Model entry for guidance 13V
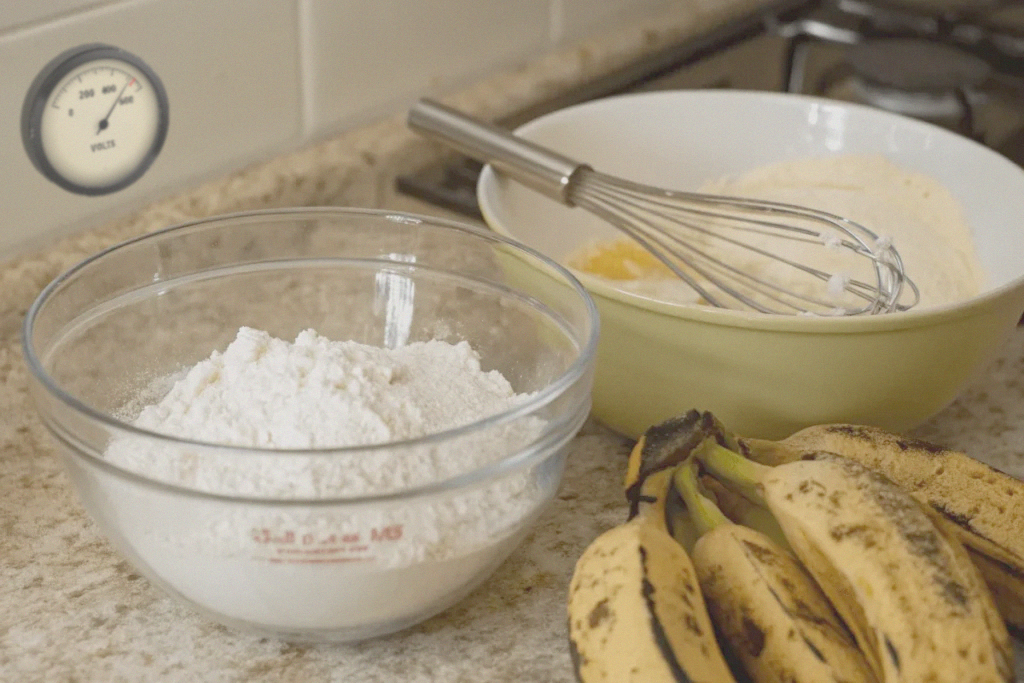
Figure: 500V
